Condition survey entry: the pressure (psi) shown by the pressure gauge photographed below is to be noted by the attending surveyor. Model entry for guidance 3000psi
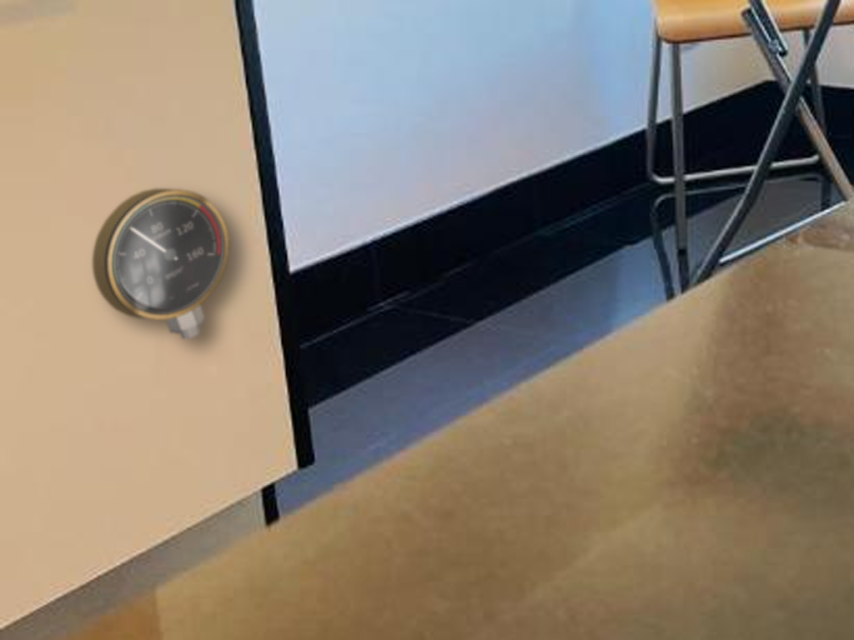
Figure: 60psi
